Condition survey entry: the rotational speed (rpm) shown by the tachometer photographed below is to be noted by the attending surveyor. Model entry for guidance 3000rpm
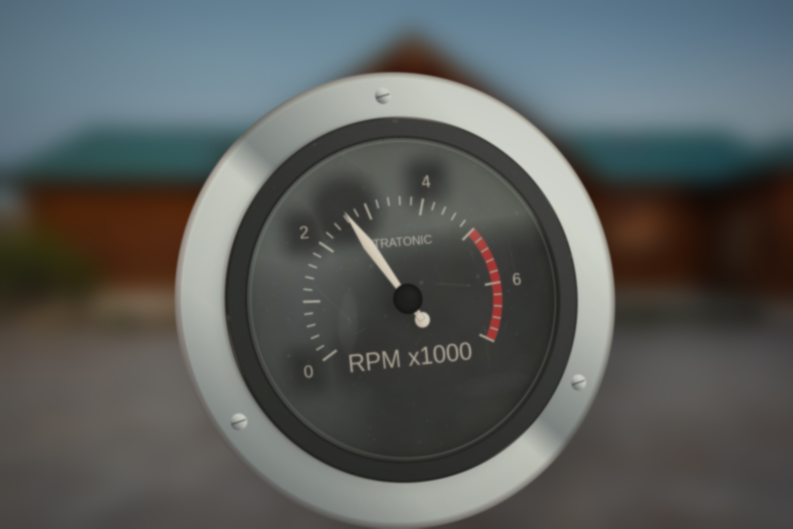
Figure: 2600rpm
